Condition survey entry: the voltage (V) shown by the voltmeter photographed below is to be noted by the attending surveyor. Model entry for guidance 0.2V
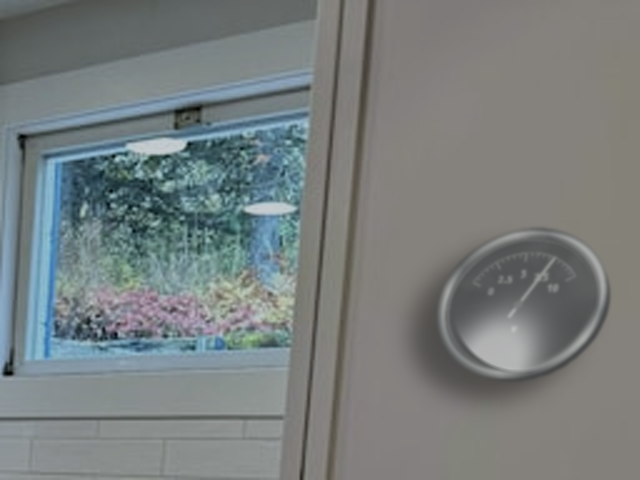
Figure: 7.5V
